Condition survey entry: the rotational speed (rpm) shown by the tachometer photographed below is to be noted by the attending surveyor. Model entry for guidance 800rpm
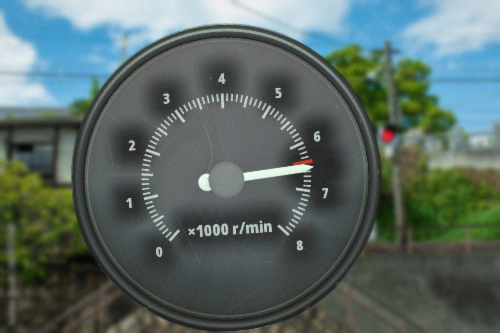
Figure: 6500rpm
